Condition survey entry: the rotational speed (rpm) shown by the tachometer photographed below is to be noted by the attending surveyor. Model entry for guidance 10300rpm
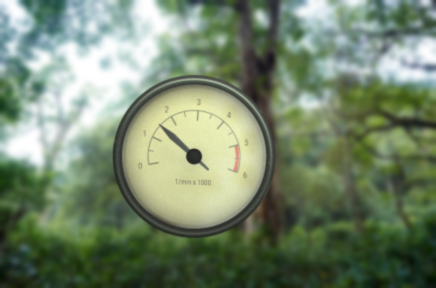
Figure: 1500rpm
